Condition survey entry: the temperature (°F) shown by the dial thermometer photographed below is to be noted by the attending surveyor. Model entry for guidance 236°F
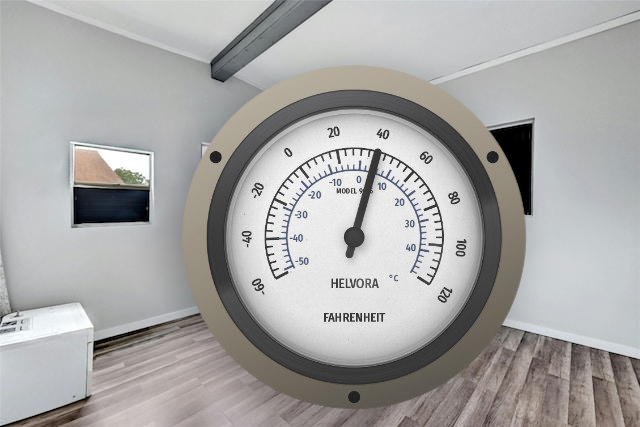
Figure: 40°F
